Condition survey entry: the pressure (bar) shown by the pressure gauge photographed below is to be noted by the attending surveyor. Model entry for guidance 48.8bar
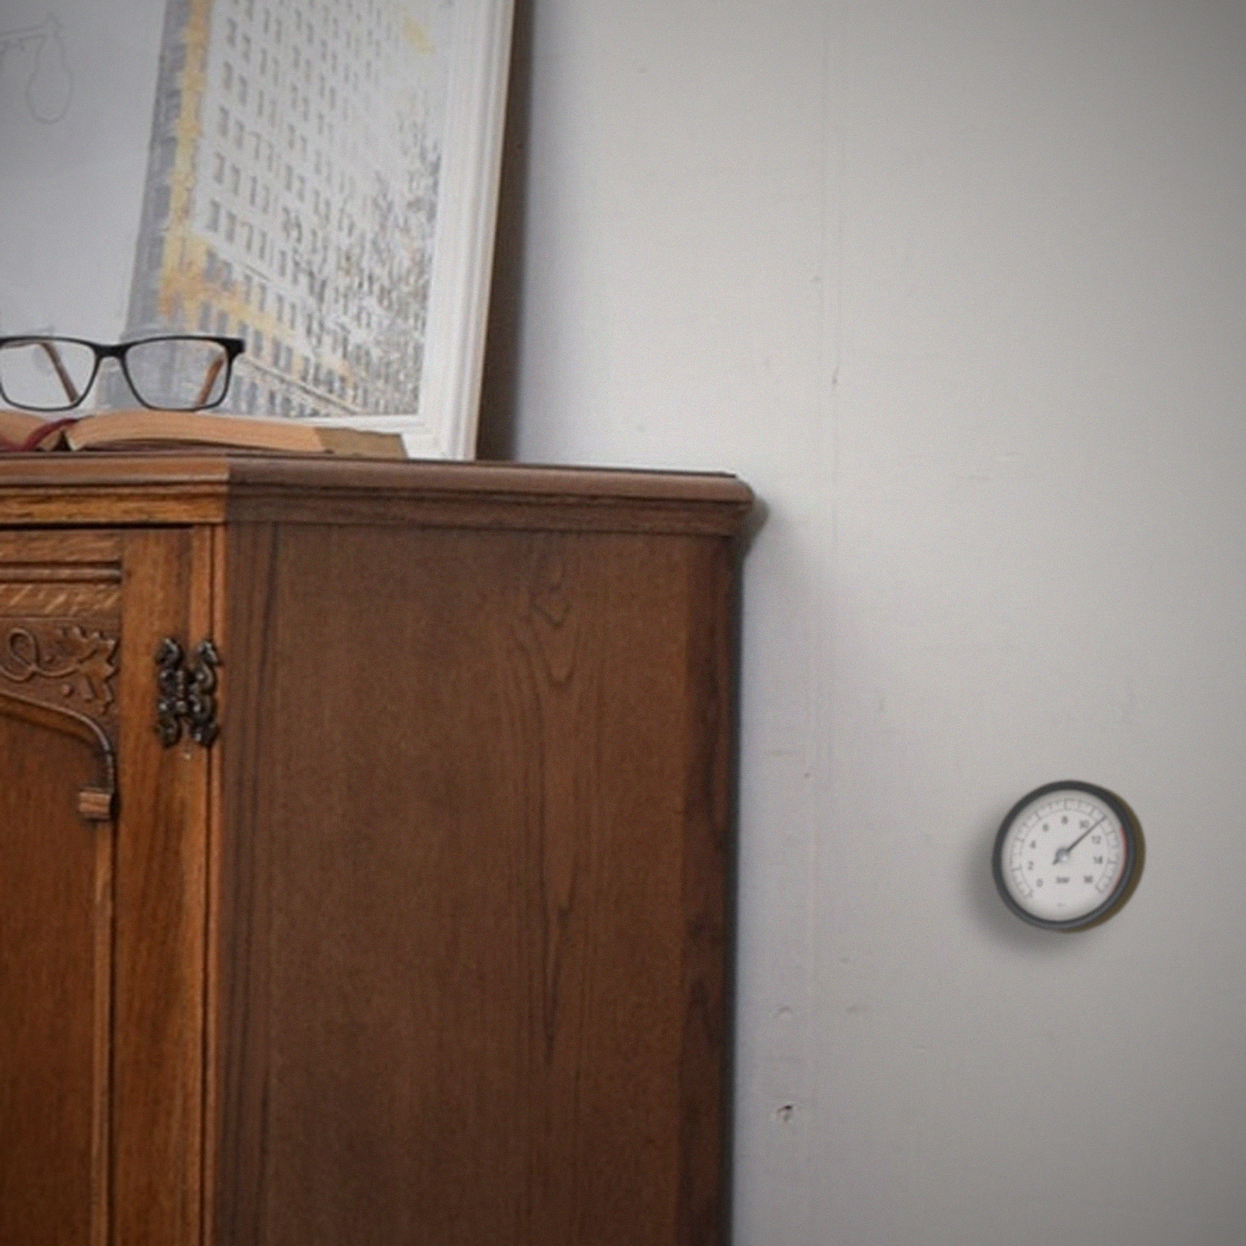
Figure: 11bar
